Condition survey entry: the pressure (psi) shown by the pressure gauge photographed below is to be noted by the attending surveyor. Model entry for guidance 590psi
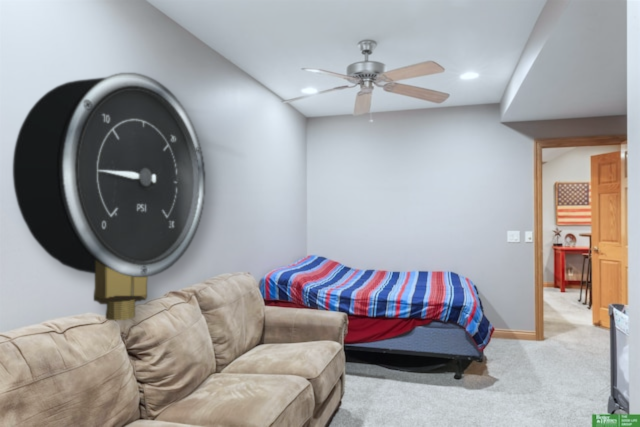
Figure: 5psi
